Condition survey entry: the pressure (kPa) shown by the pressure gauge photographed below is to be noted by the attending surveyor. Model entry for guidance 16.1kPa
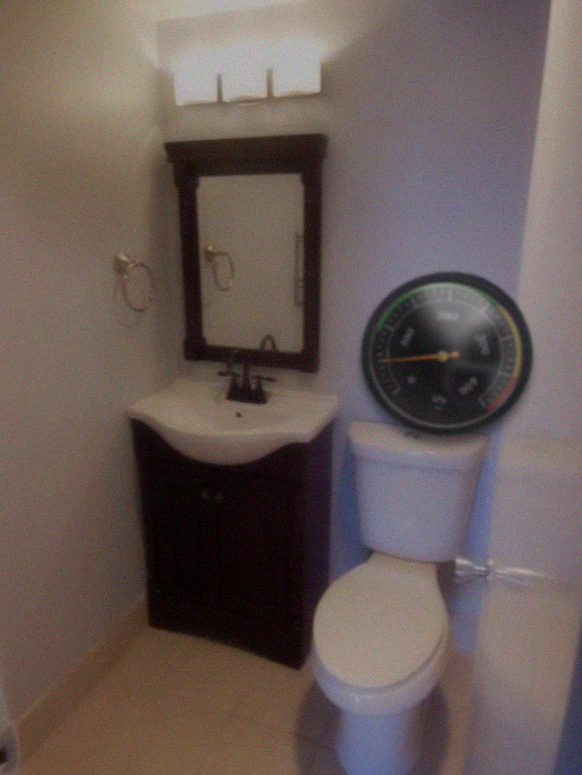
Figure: 50kPa
